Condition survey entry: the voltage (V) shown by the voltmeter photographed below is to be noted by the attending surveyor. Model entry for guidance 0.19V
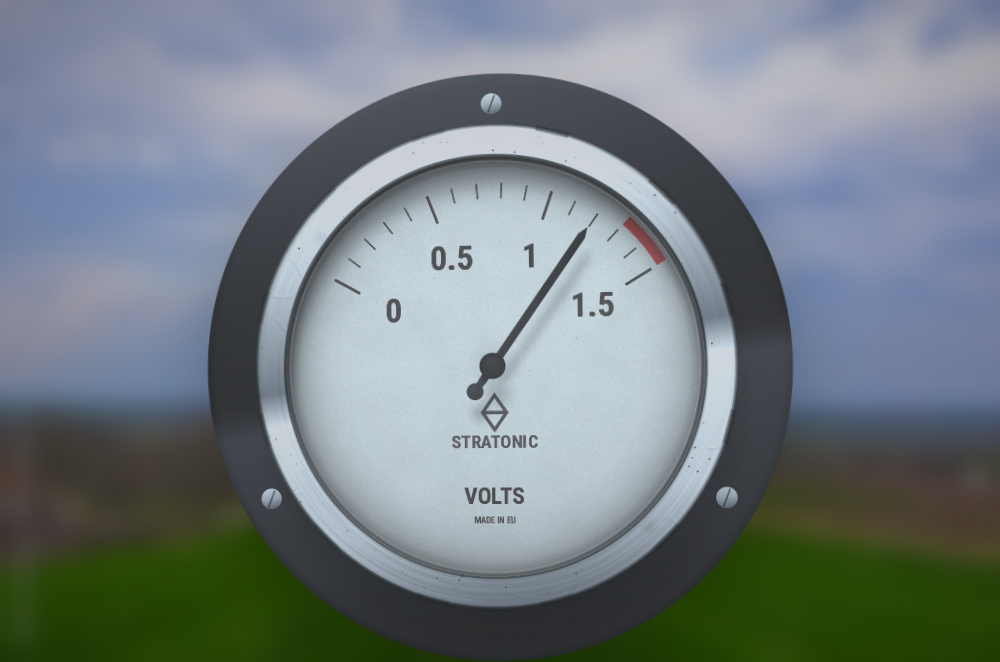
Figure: 1.2V
